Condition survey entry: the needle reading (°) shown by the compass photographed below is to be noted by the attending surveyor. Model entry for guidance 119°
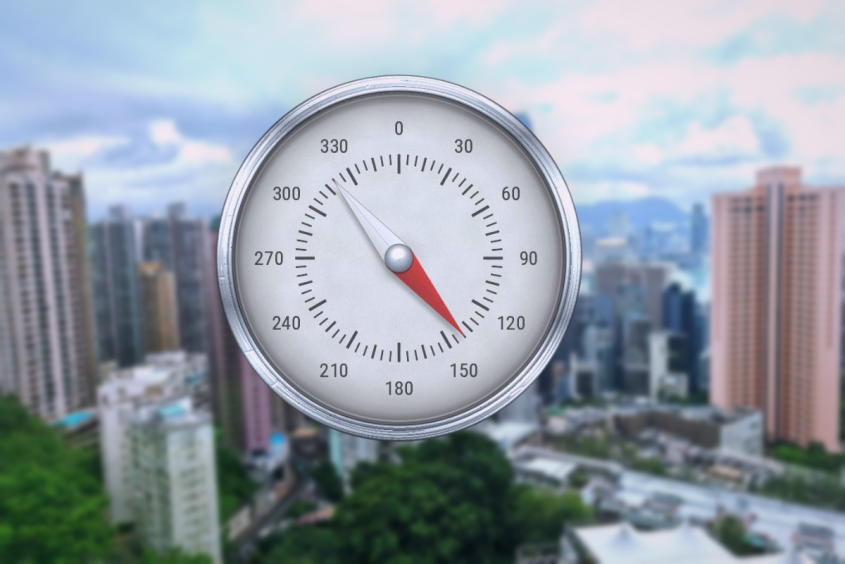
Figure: 140°
